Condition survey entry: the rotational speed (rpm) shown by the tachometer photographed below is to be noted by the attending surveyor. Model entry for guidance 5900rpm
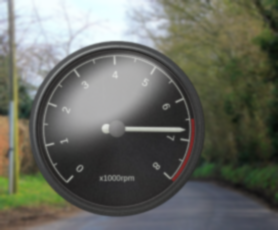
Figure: 6750rpm
